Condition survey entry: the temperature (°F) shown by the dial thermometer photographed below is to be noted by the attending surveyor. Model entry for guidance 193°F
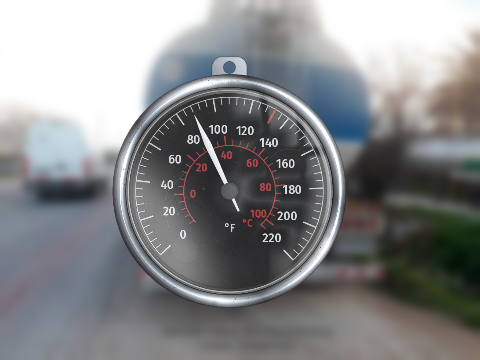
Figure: 88°F
